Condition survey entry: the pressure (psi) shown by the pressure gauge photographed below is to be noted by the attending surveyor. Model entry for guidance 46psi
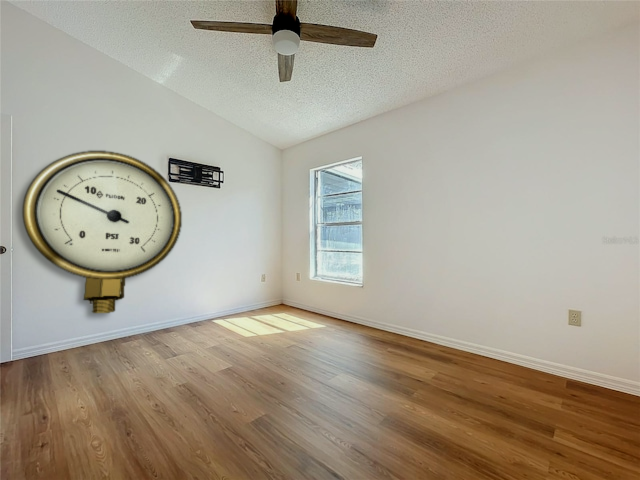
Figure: 7psi
